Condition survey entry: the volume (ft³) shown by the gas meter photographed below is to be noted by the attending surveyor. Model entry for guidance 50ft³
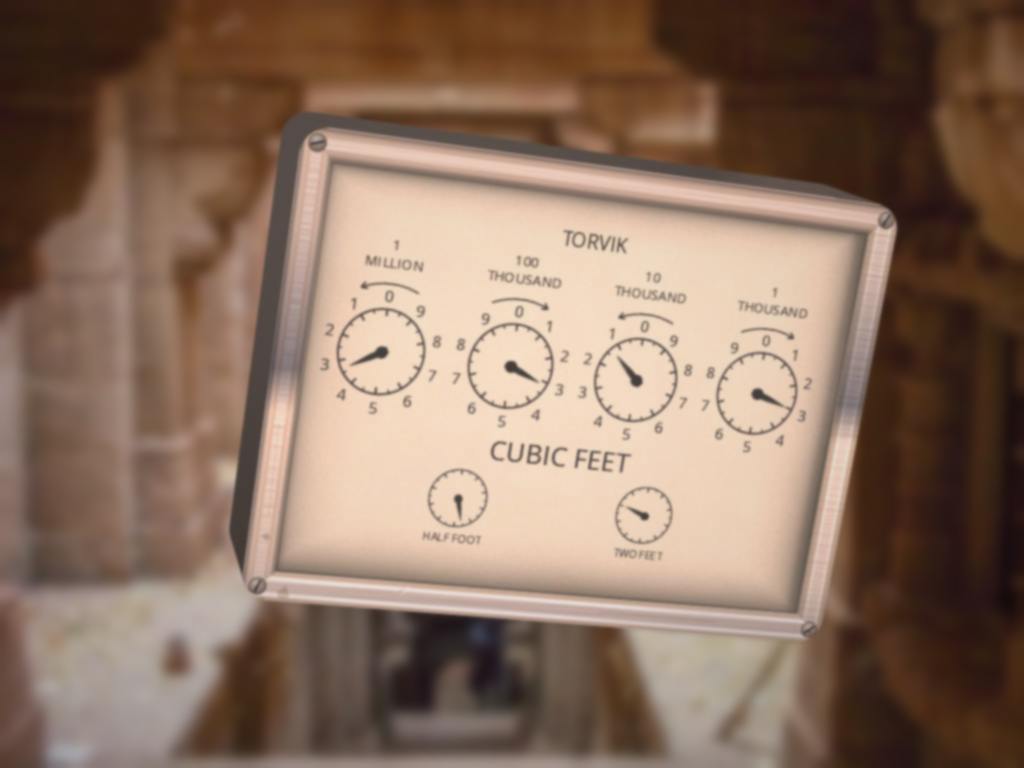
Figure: 331300ft³
